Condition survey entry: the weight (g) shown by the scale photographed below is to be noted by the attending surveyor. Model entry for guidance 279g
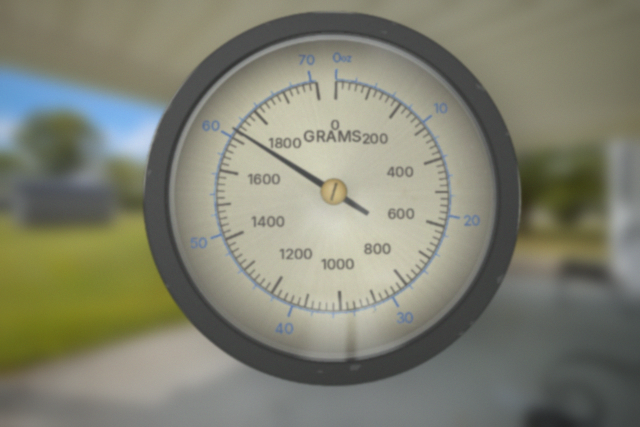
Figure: 1720g
